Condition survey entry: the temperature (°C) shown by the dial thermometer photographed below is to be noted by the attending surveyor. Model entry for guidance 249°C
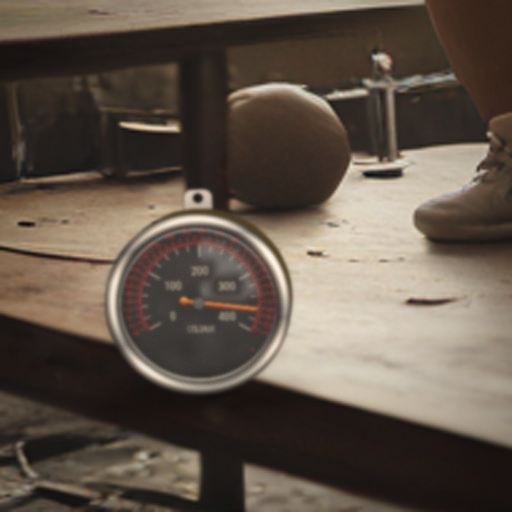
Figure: 360°C
